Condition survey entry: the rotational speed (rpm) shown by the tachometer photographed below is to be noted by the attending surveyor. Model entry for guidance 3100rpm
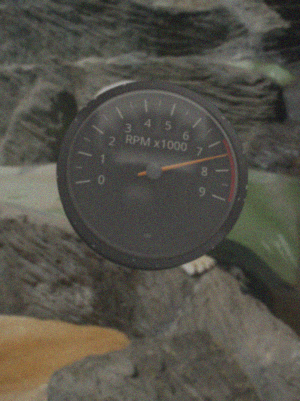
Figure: 7500rpm
